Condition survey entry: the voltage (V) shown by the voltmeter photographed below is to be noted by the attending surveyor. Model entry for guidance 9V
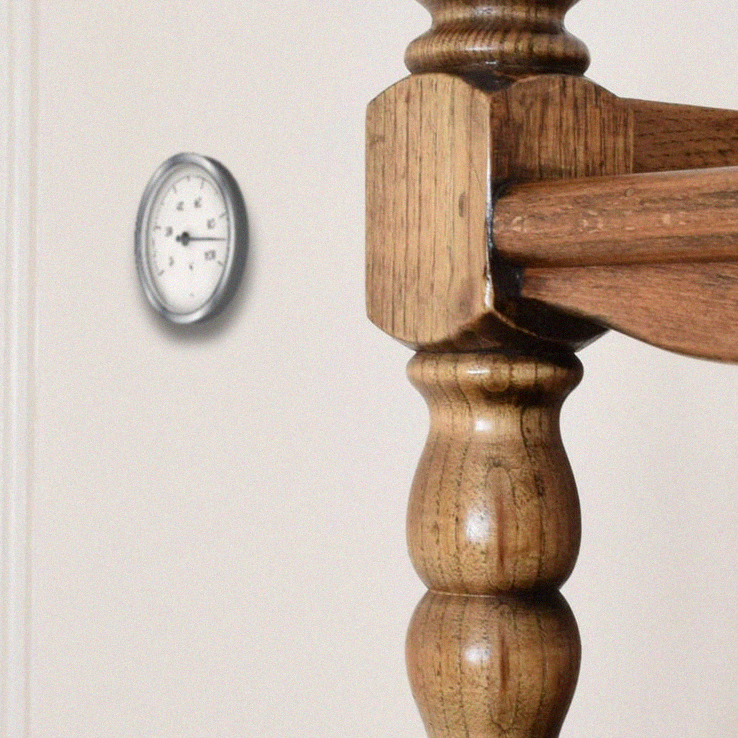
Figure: 90V
